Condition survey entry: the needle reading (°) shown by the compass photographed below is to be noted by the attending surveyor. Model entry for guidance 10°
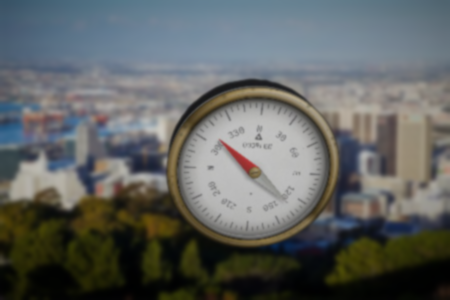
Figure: 310°
